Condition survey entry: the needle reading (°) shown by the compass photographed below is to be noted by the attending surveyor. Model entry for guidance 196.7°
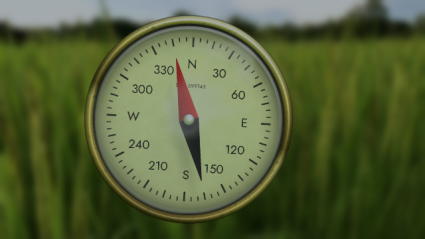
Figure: 345°
